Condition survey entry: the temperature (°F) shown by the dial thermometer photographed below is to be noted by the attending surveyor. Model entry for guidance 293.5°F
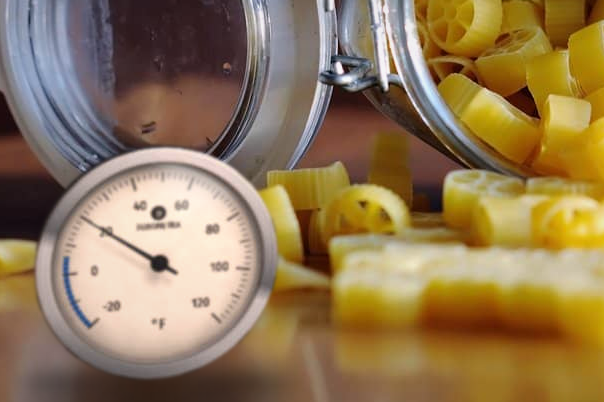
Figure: 20°F
